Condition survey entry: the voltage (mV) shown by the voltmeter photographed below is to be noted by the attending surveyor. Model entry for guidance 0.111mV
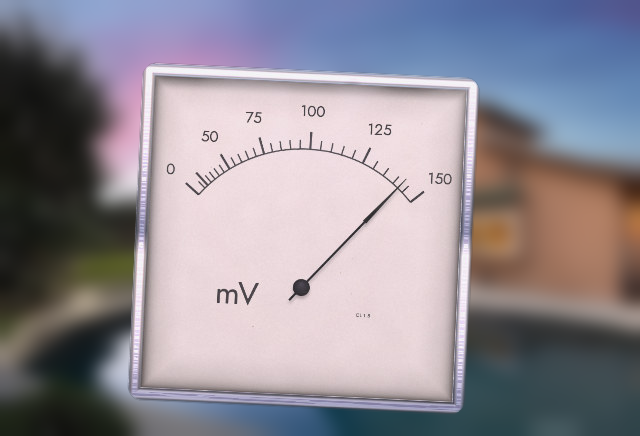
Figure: 142.5mV
